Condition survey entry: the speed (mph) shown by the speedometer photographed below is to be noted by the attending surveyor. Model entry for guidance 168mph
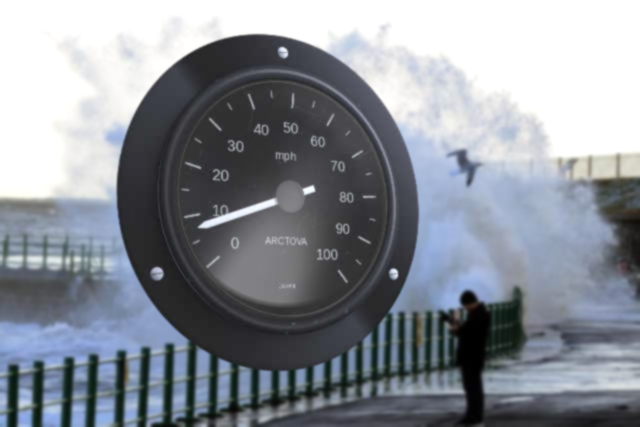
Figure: 7.5mph
